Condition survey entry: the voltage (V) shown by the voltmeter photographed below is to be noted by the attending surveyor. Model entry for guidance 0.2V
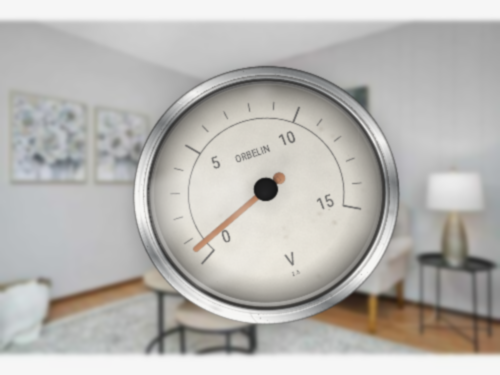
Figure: 0.5V
